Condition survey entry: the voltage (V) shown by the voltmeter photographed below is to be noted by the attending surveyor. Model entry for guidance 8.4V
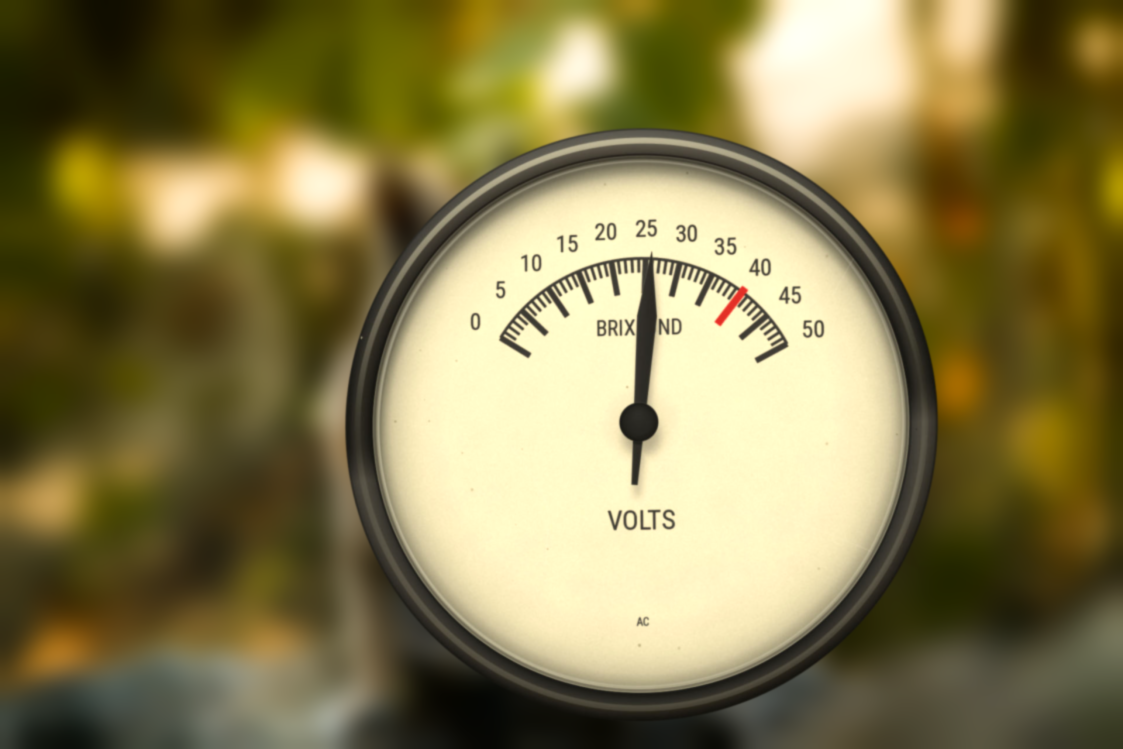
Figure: 26V
